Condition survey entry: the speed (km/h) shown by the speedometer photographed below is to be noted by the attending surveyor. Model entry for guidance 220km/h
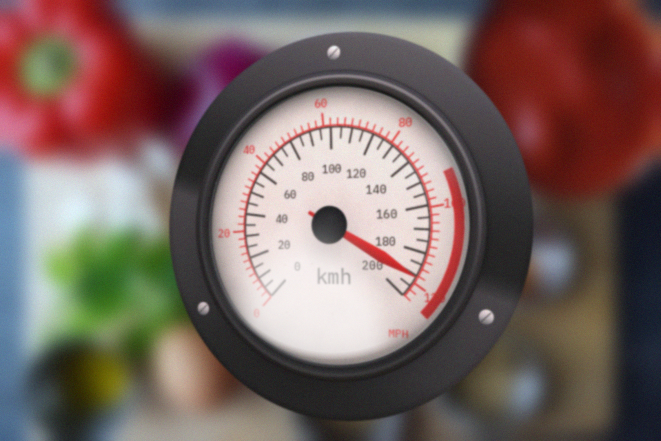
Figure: 190km/h
